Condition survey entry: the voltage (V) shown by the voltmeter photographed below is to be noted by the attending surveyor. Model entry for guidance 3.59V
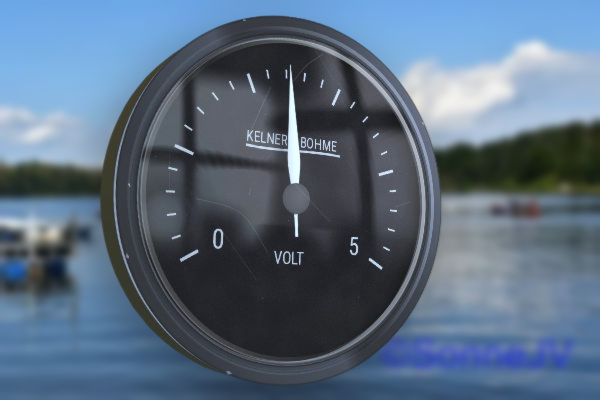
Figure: 2.4V
